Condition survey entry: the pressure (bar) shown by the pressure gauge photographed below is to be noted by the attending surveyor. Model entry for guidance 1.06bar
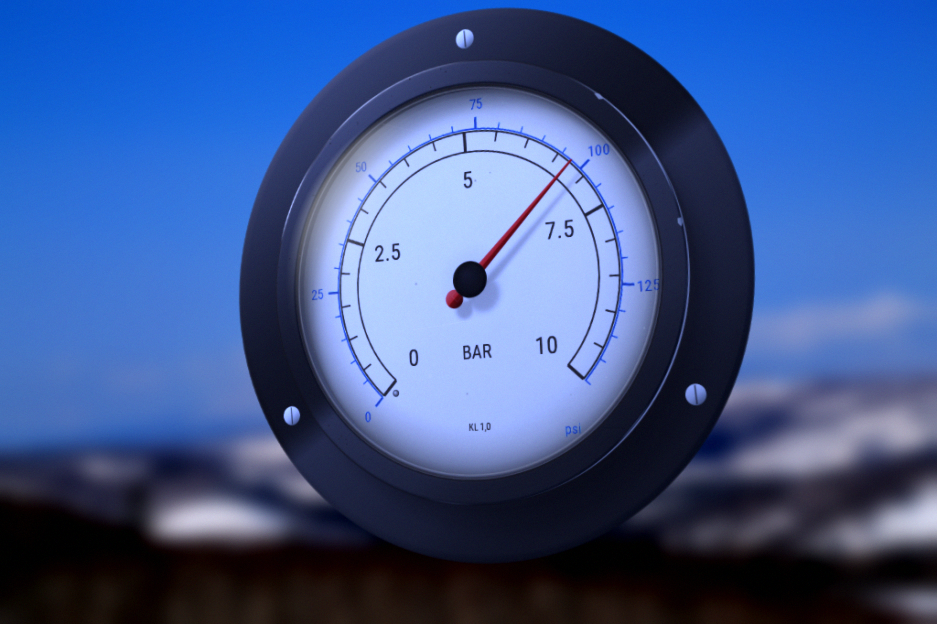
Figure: 6.75bar
